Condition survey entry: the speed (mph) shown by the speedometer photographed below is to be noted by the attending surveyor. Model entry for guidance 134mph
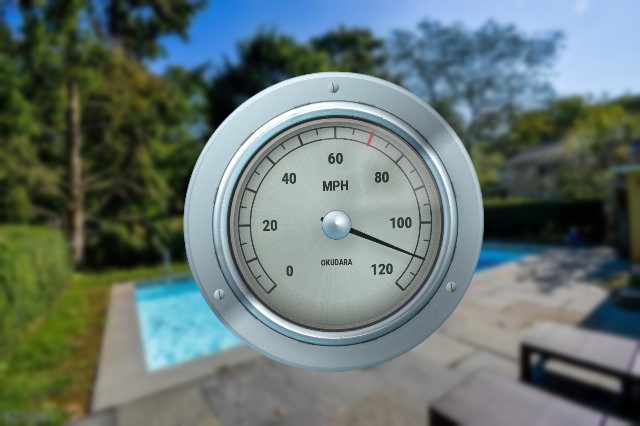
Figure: 110mph
